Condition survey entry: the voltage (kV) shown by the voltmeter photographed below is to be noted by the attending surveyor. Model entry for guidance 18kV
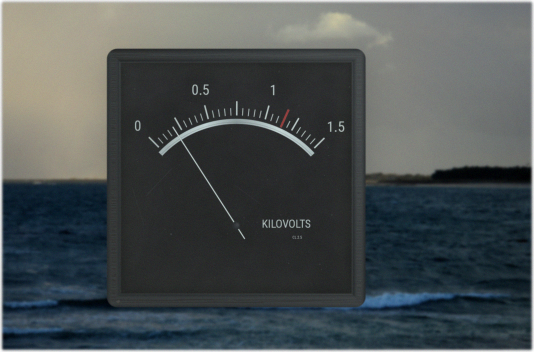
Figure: 0.2kV
